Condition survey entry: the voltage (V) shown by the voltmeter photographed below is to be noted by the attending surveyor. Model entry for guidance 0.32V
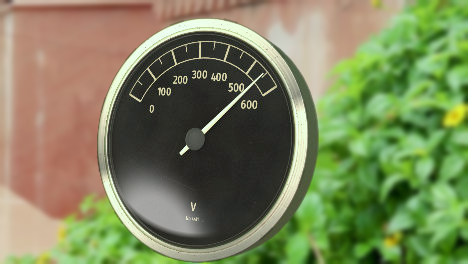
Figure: 550V
